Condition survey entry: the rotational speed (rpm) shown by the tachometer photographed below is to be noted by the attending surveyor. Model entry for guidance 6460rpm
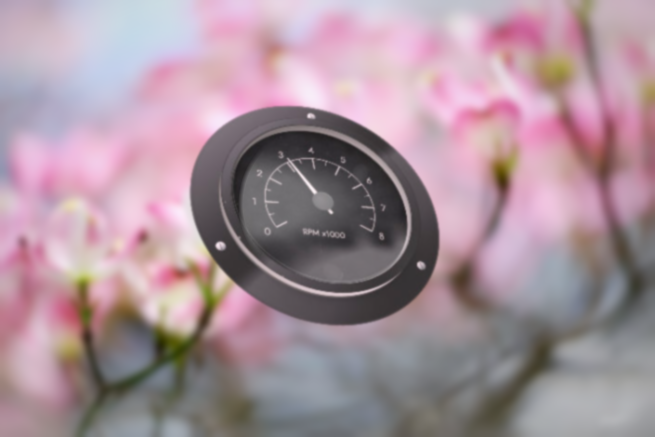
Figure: 3000rpm
